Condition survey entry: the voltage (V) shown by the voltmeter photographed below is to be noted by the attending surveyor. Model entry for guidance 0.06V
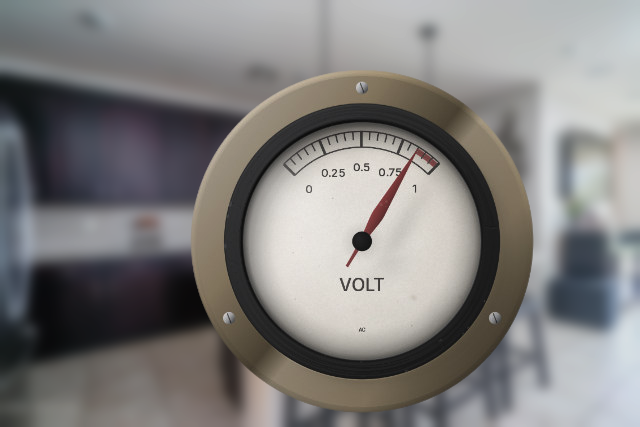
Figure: 0.85V
